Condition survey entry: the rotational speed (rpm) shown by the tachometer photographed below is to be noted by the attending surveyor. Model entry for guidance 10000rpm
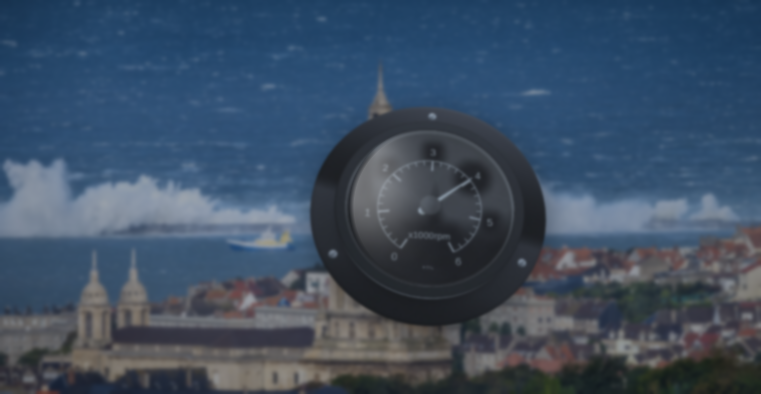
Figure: 4000rpm
